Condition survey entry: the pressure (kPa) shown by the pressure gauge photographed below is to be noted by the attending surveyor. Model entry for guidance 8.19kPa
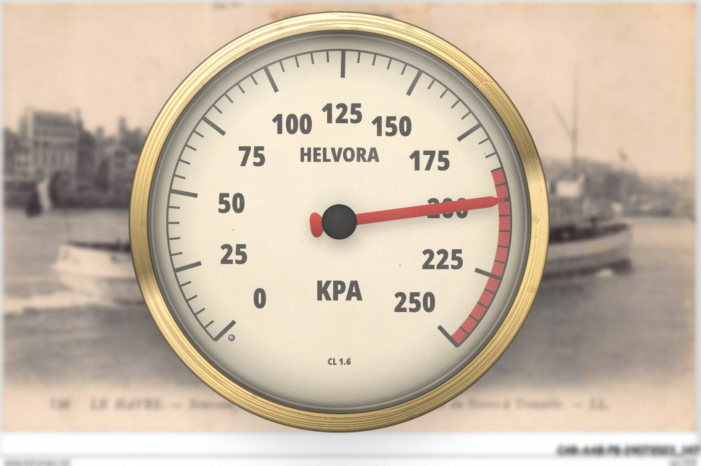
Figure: 200kPa
